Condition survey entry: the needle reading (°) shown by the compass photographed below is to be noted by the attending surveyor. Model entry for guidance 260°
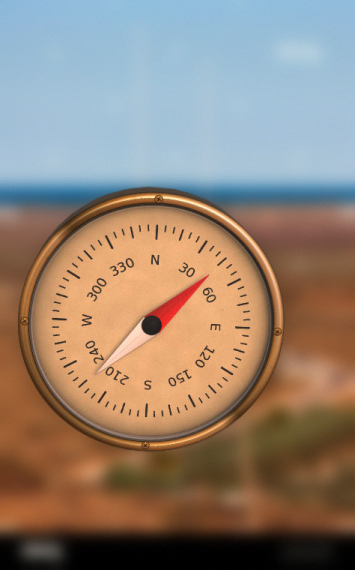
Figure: 45°
